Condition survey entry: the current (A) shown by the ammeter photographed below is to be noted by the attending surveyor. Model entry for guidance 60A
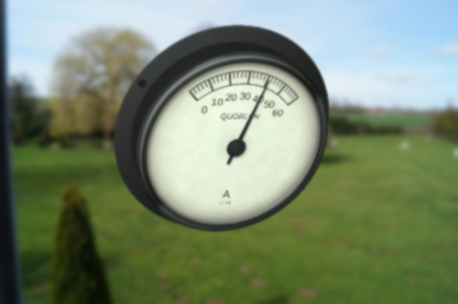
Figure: 40A
